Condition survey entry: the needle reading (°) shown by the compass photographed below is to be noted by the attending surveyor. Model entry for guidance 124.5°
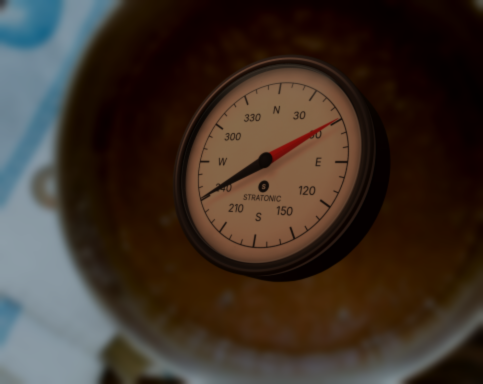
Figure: 60°
